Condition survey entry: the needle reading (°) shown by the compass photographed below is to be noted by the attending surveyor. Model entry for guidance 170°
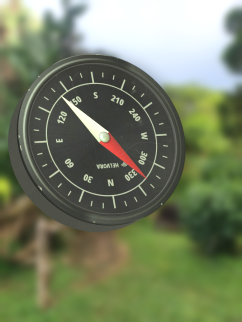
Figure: 320°
